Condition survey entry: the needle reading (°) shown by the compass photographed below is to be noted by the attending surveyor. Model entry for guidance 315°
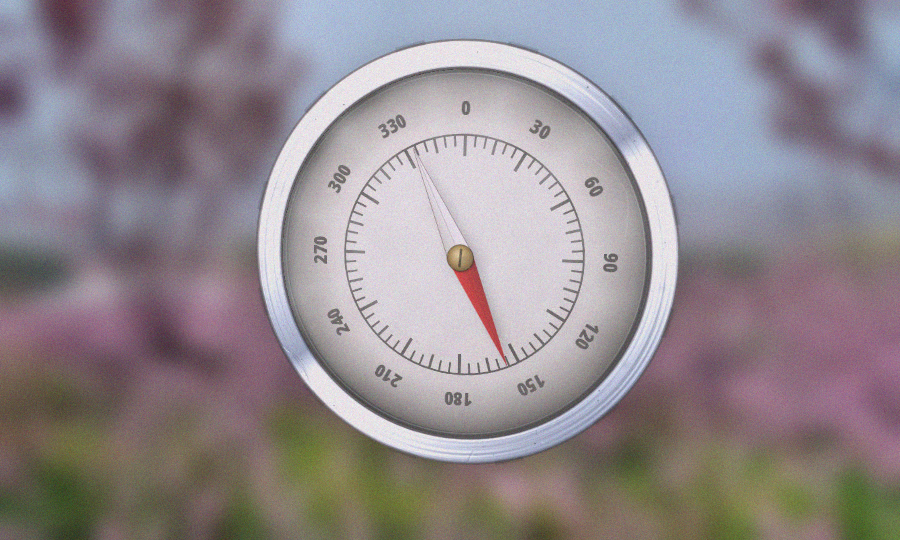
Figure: 155°
